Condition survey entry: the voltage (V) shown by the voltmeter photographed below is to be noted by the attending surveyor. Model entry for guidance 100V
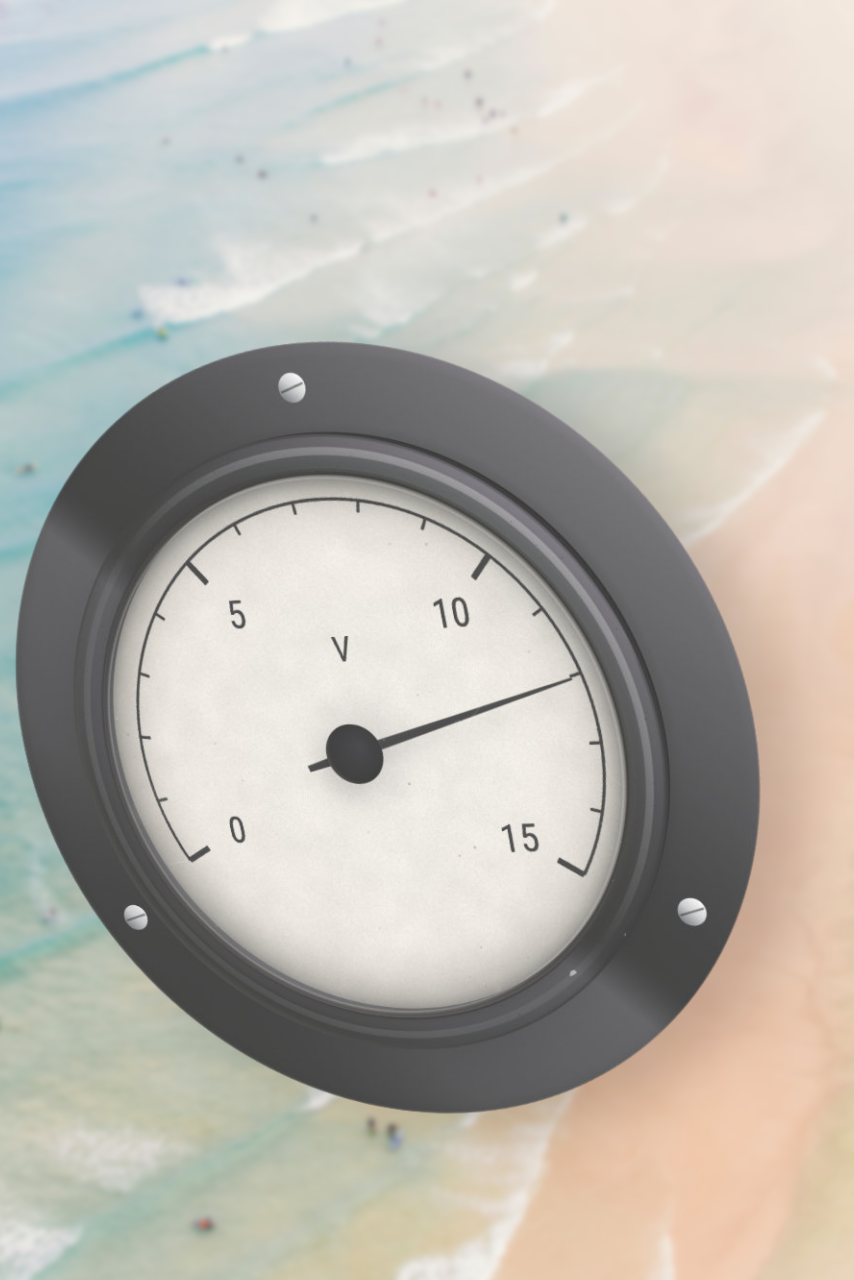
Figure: 12V
